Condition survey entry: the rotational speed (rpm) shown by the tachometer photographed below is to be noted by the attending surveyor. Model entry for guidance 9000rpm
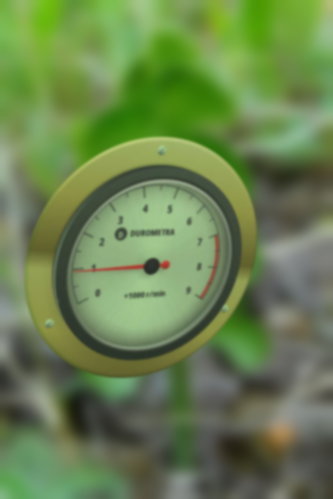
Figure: 1000rpm
